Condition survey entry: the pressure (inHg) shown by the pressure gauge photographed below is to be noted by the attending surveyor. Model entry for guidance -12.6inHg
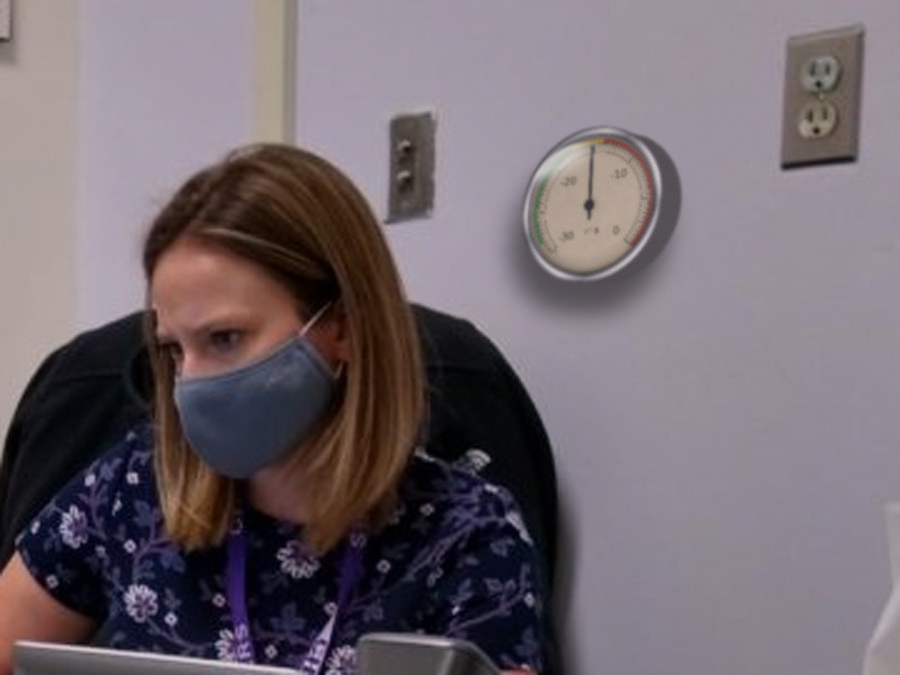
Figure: -15inHg
